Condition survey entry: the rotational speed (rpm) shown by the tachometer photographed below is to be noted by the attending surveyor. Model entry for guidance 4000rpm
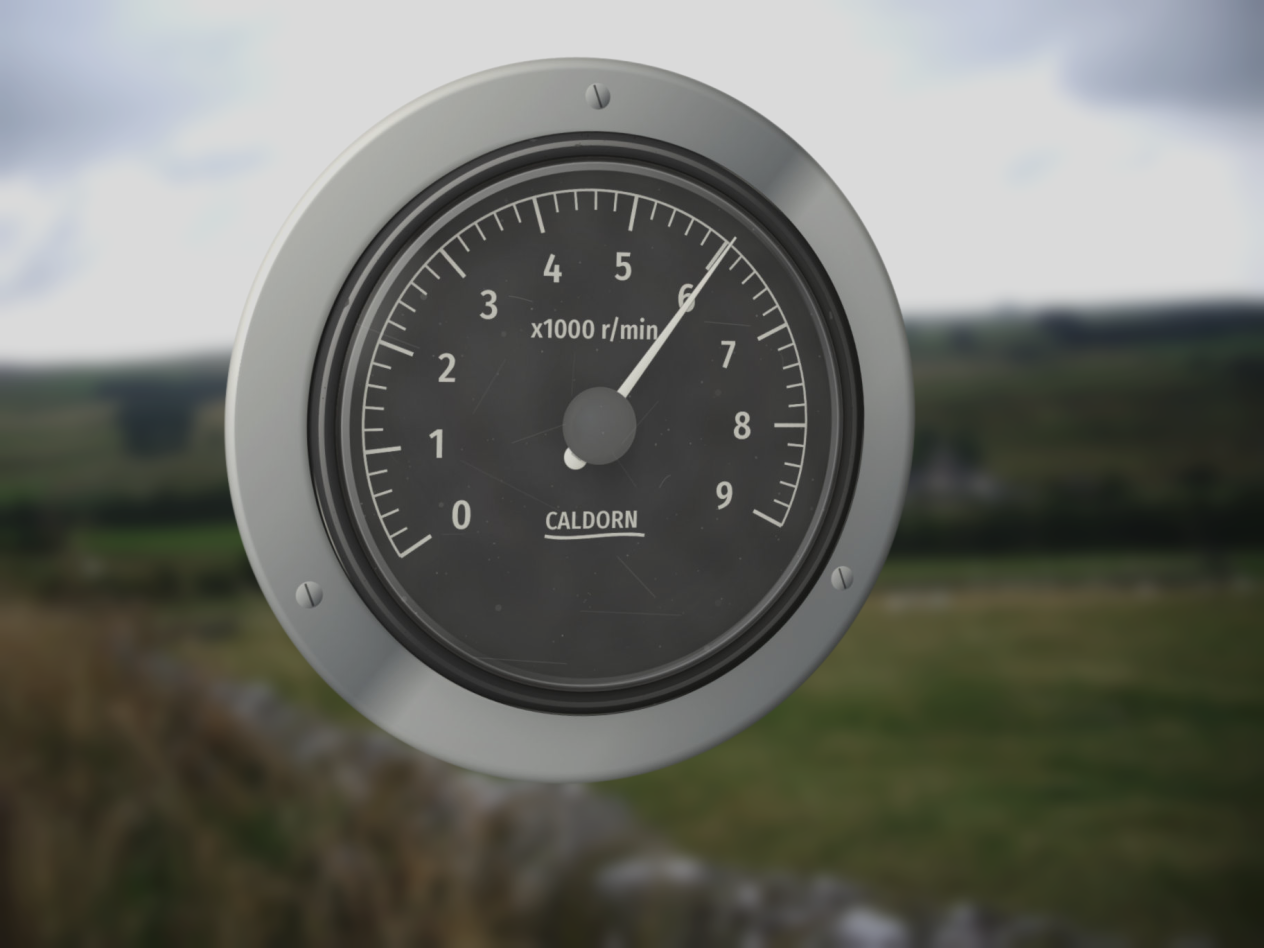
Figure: 6000rpm
